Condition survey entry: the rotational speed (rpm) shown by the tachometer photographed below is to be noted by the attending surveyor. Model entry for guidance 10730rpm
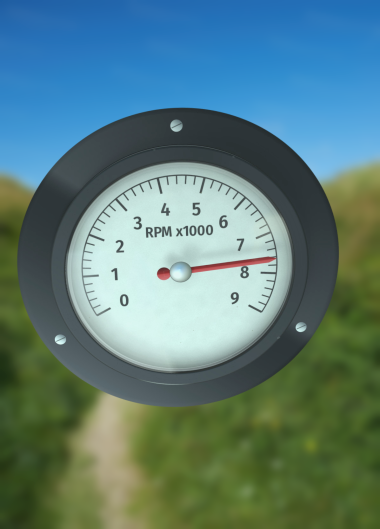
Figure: 7600rpm
